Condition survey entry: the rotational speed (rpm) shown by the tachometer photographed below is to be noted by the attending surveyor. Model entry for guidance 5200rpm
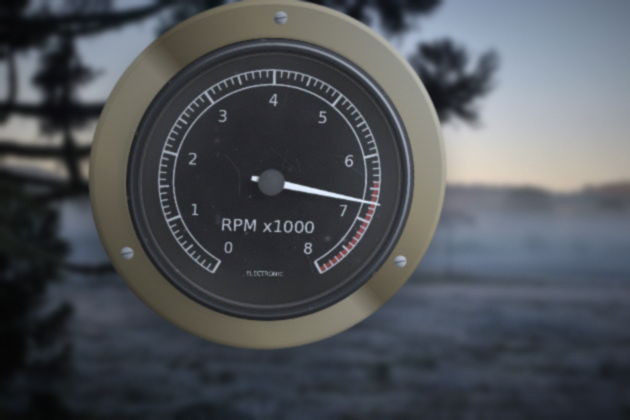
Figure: 6700rpm
